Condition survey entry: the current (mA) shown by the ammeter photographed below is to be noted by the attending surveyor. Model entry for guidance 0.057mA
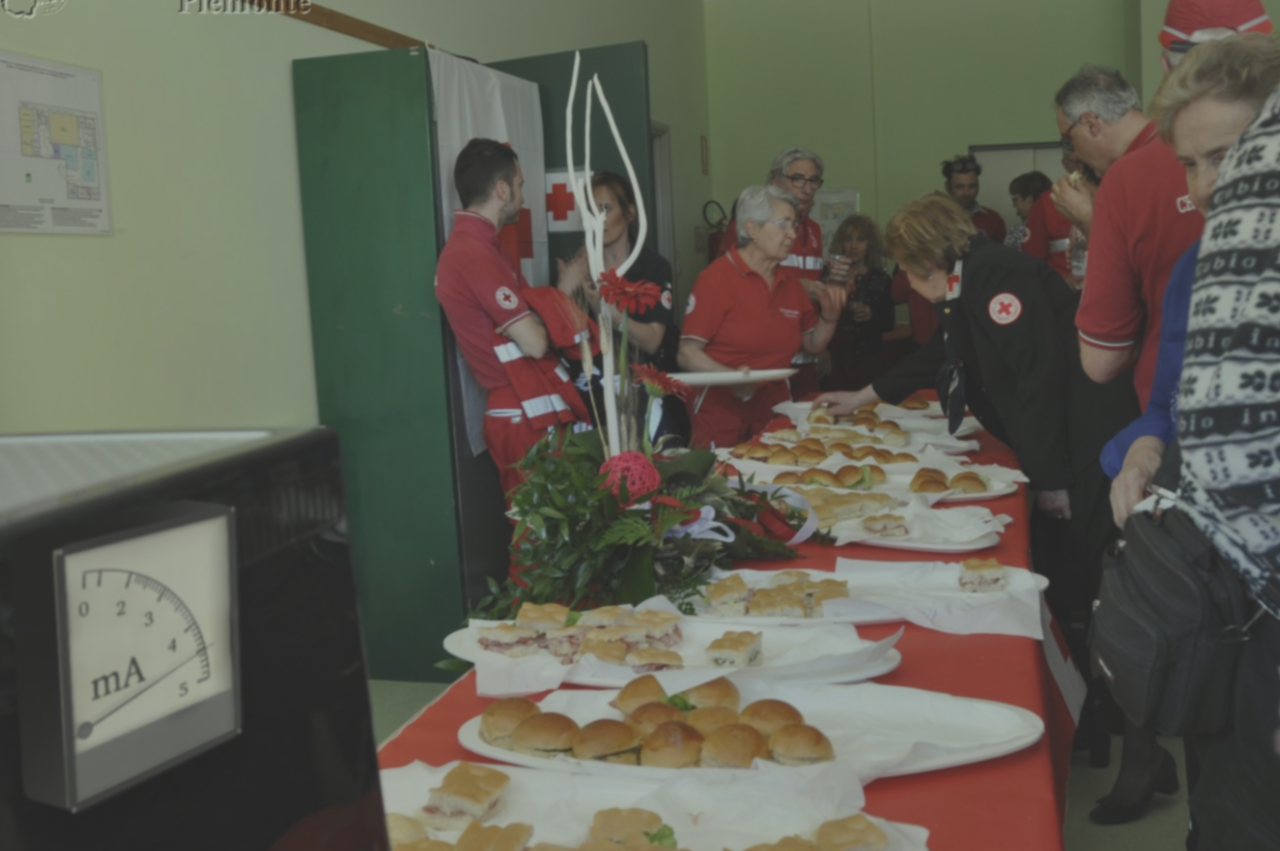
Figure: 4.5mA
